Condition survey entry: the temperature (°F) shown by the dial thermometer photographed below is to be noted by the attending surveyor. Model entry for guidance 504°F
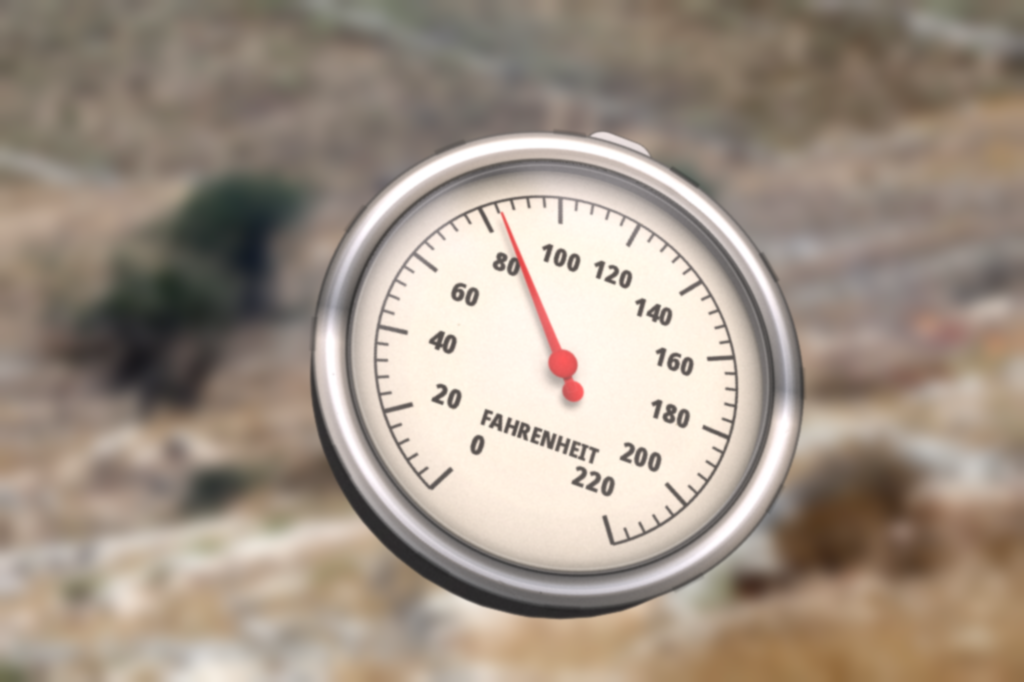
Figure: 84°F
